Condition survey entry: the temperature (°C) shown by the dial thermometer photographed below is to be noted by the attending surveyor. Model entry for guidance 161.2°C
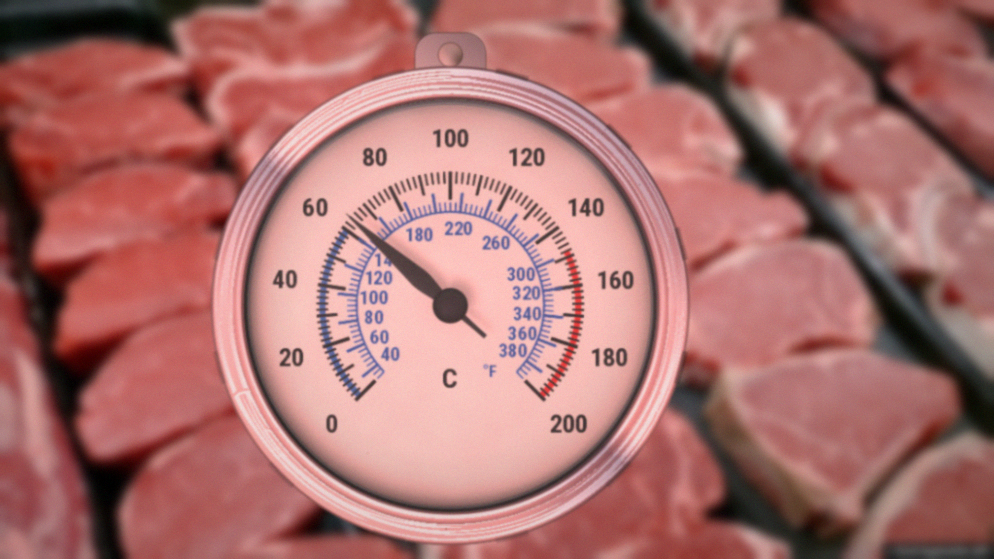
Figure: 64°C
